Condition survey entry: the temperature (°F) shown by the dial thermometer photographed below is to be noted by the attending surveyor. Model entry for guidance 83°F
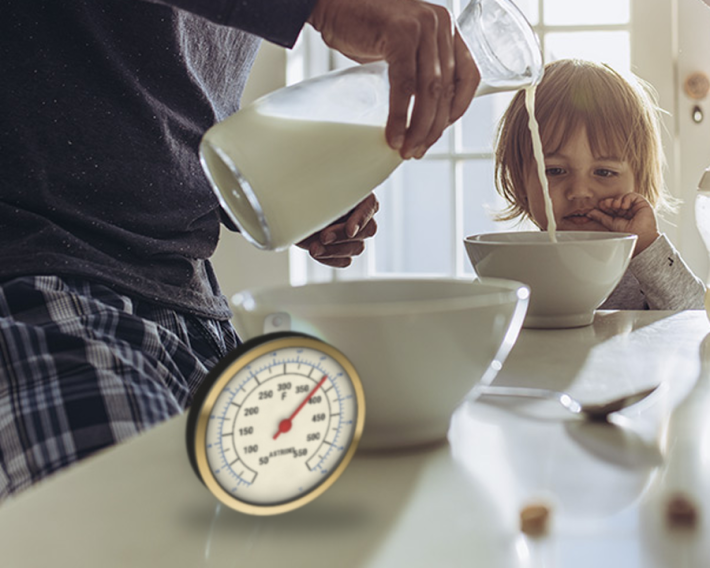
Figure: 375°F
